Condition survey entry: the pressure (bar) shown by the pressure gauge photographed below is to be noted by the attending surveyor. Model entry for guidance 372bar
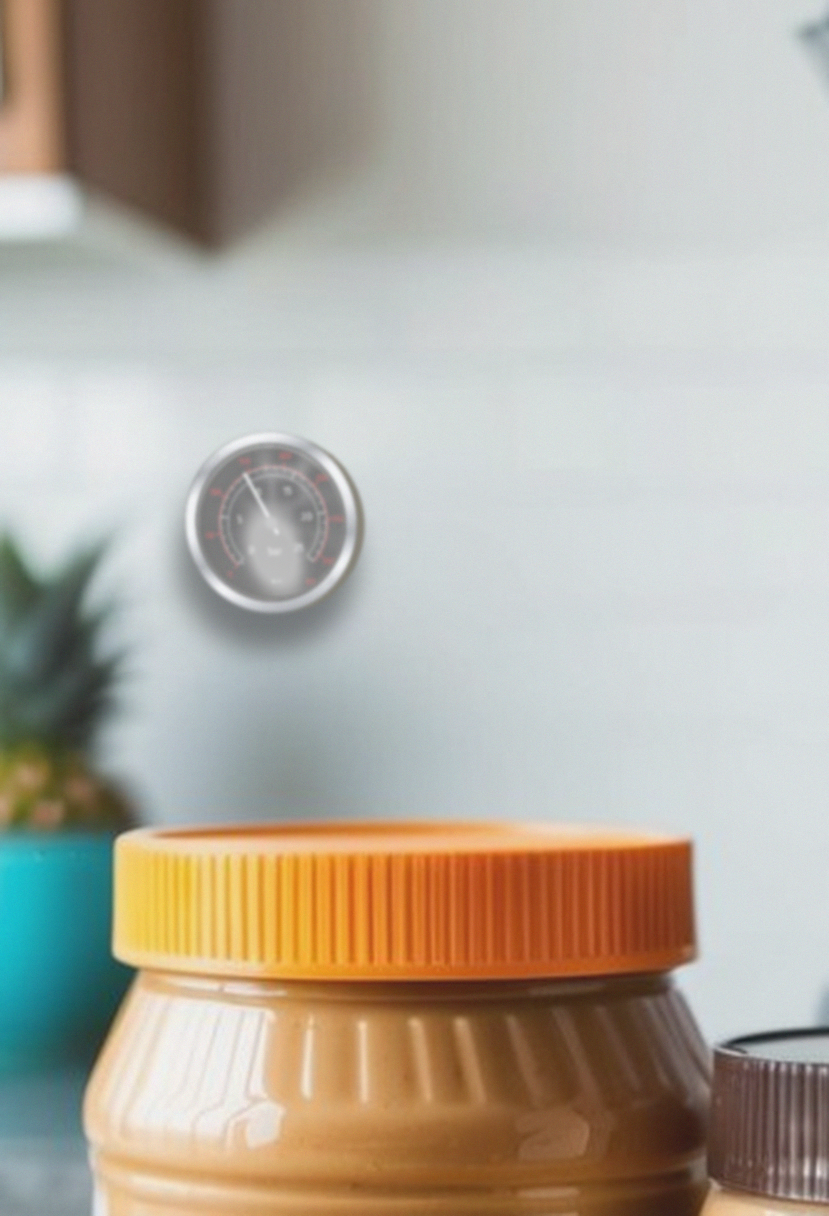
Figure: 10bar
